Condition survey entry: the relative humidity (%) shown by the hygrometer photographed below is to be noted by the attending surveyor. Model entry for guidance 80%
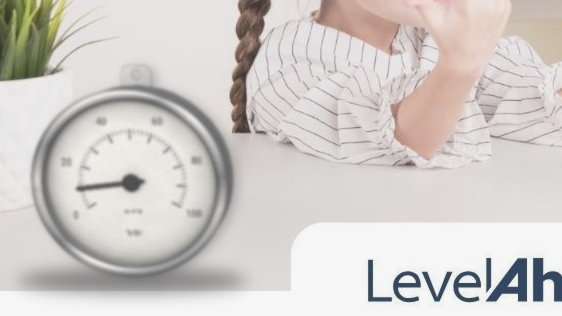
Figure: 10%
